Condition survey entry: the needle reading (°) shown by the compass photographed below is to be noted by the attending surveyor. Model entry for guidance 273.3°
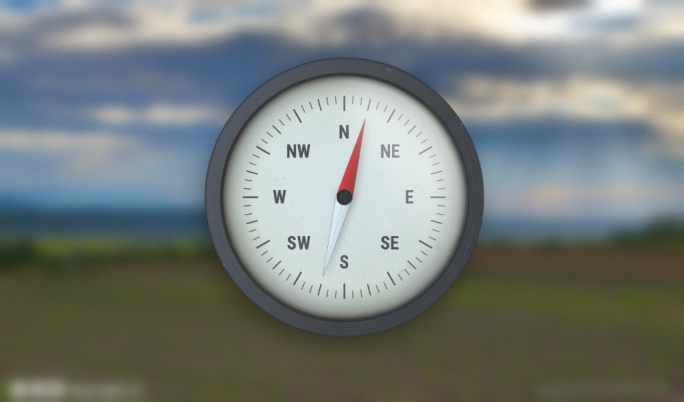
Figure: 15°
